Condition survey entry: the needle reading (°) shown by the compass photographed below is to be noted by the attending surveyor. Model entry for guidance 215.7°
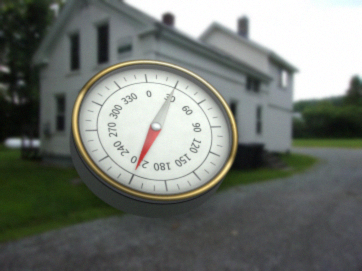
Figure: 210°
